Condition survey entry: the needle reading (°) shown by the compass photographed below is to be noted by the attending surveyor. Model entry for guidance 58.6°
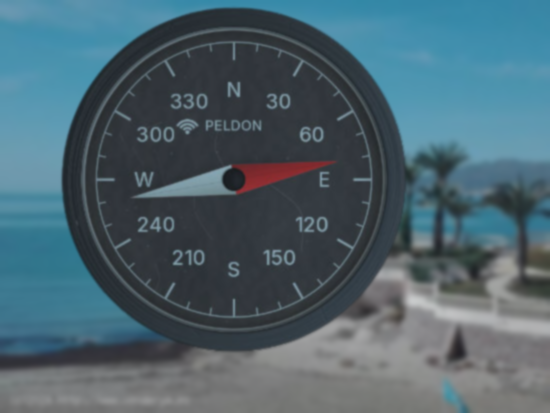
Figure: 80°
